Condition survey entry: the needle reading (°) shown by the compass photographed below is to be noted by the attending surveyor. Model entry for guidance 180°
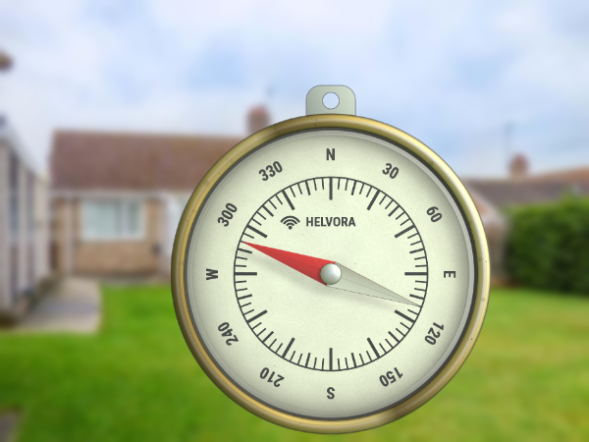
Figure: 290°
